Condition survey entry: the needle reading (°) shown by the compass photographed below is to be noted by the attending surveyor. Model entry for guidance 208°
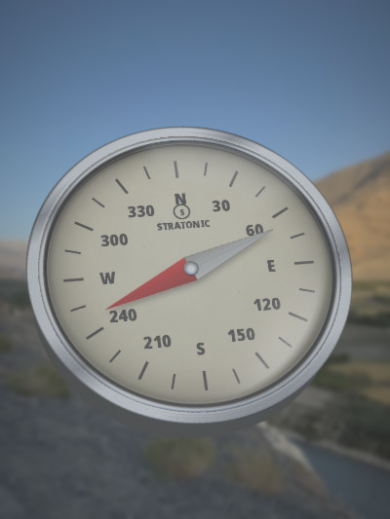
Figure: 247.5°
